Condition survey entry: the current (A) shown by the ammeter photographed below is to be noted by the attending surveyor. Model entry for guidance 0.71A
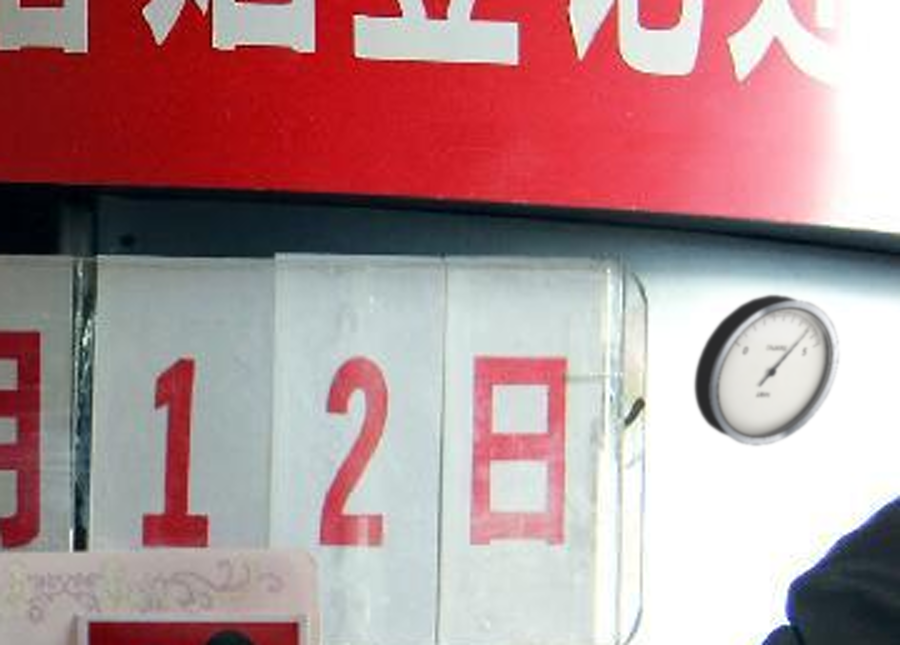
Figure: 4A
